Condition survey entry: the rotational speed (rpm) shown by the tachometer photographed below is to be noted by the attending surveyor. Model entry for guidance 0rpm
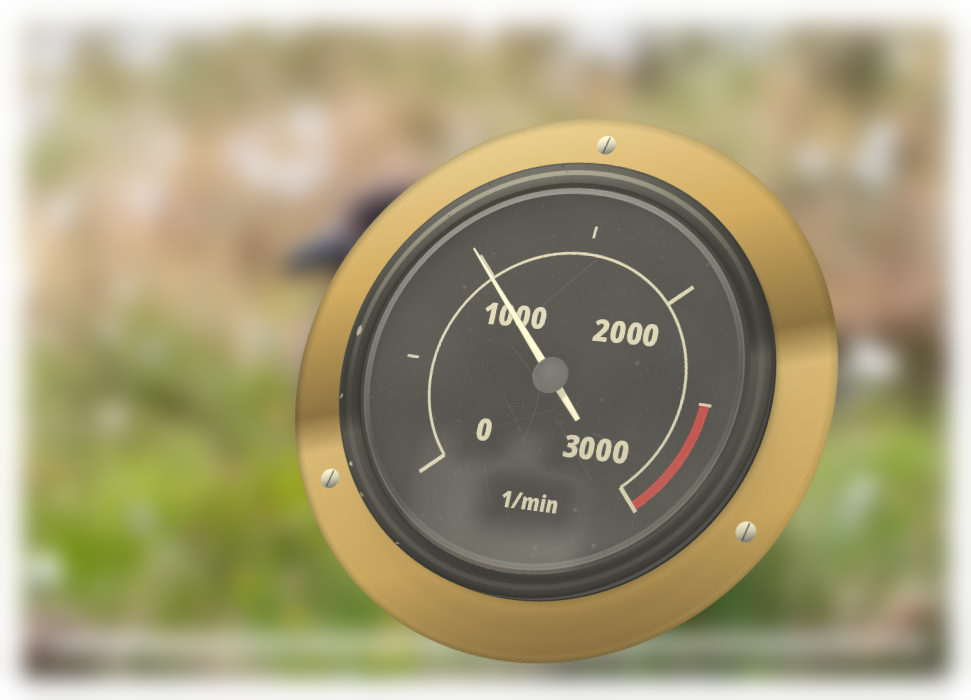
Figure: 1000rpm
